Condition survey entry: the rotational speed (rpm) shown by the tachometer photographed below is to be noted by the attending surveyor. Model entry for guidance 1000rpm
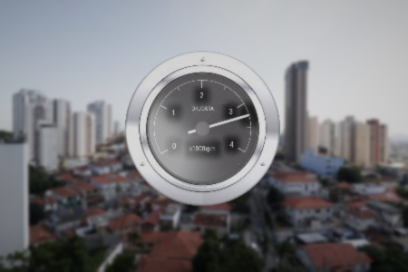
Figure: 3250rpm
